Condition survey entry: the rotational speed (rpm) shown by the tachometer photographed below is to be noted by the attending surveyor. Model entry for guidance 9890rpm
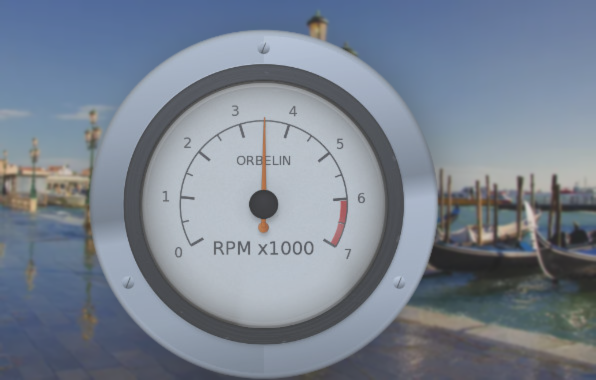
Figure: 3500rpm
